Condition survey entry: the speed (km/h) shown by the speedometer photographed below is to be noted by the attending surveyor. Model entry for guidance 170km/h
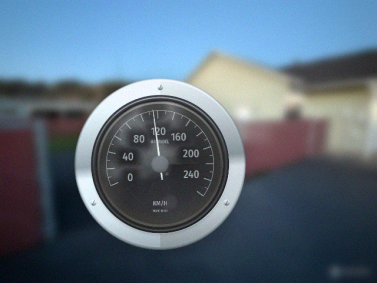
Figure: 115km/h
